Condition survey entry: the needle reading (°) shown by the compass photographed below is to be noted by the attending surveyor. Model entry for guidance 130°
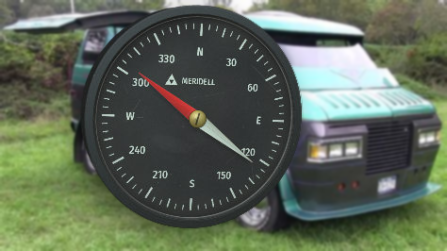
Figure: 305°
